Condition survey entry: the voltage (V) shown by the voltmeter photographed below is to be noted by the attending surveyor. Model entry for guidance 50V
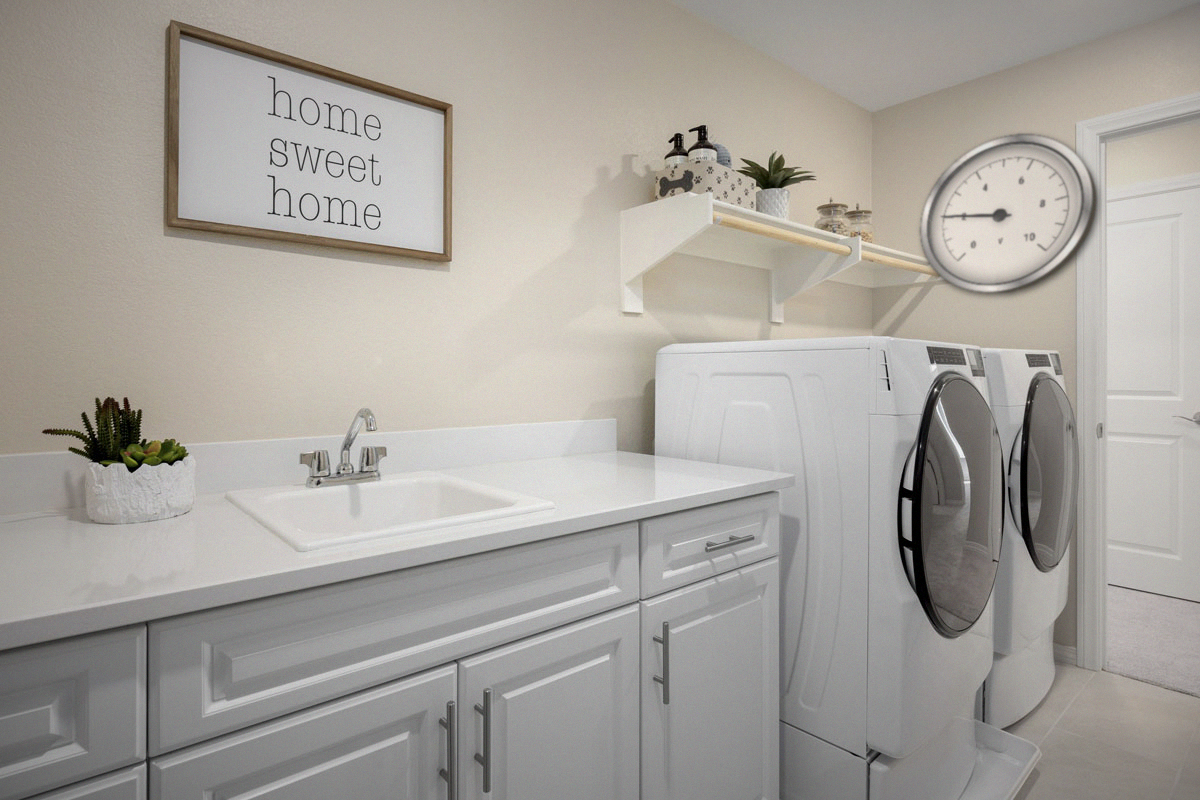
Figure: 2V
